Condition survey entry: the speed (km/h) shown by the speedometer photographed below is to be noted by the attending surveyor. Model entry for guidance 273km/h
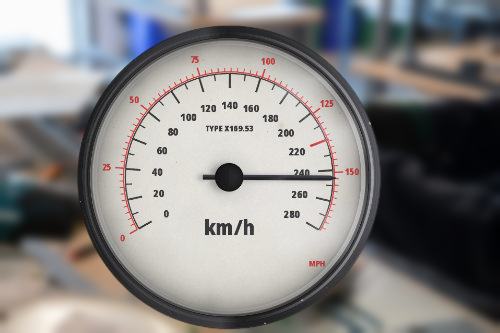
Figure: 245km/h
